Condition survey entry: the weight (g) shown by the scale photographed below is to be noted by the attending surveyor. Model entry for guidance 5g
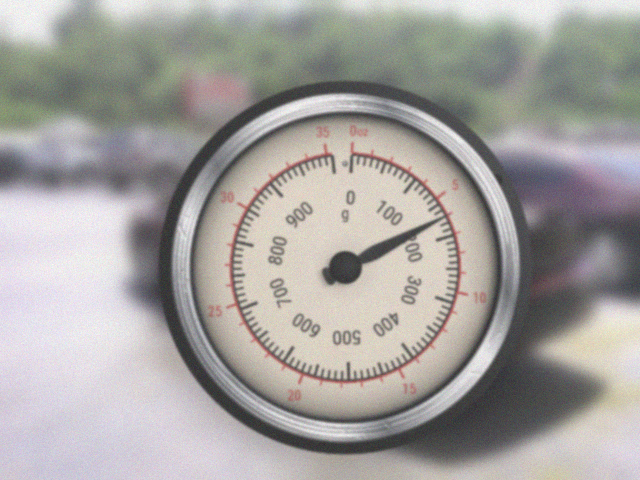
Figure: 170g
